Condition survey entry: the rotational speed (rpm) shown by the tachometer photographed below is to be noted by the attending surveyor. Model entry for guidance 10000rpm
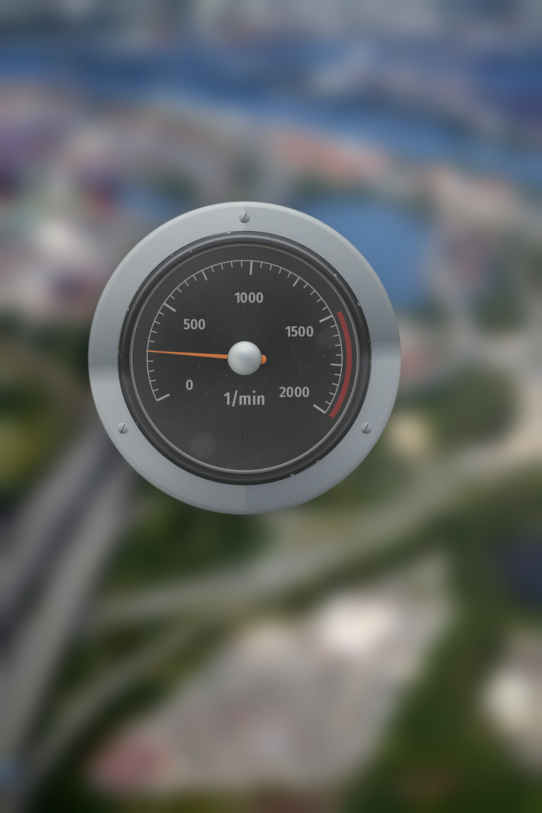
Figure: 250rpm
